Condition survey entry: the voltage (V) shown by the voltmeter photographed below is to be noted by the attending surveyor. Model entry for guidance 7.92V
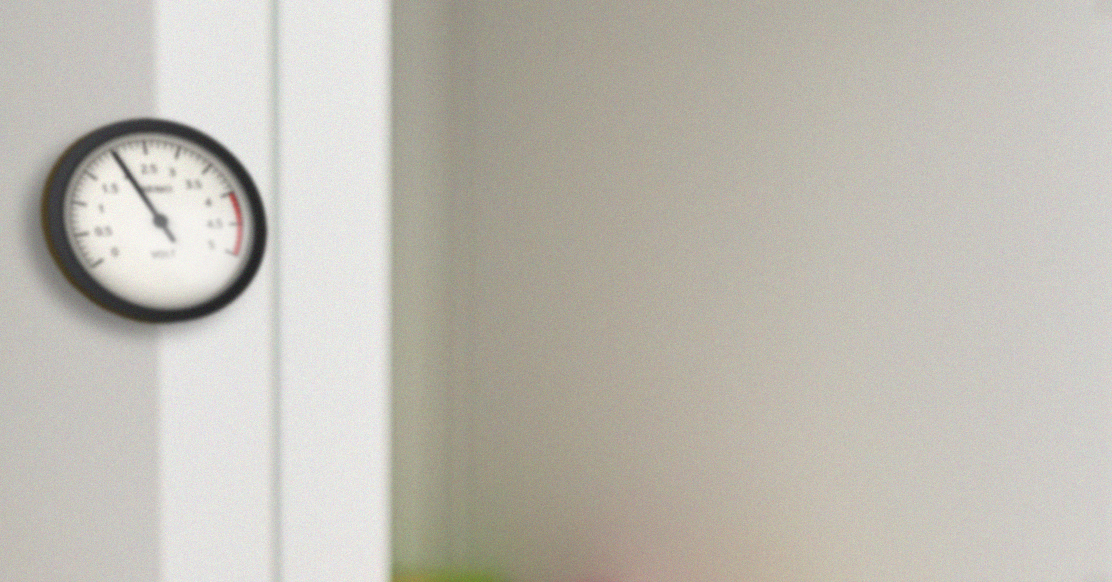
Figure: 2V
